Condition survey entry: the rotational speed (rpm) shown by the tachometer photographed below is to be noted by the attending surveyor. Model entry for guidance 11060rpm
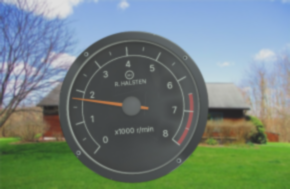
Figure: 1750rpm
